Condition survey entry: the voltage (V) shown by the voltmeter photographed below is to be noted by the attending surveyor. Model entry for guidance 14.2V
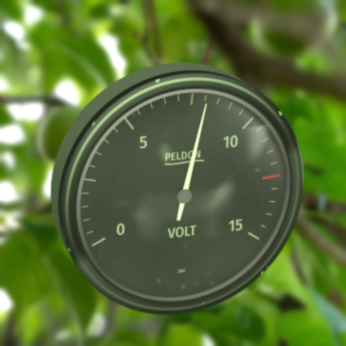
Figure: 8V
